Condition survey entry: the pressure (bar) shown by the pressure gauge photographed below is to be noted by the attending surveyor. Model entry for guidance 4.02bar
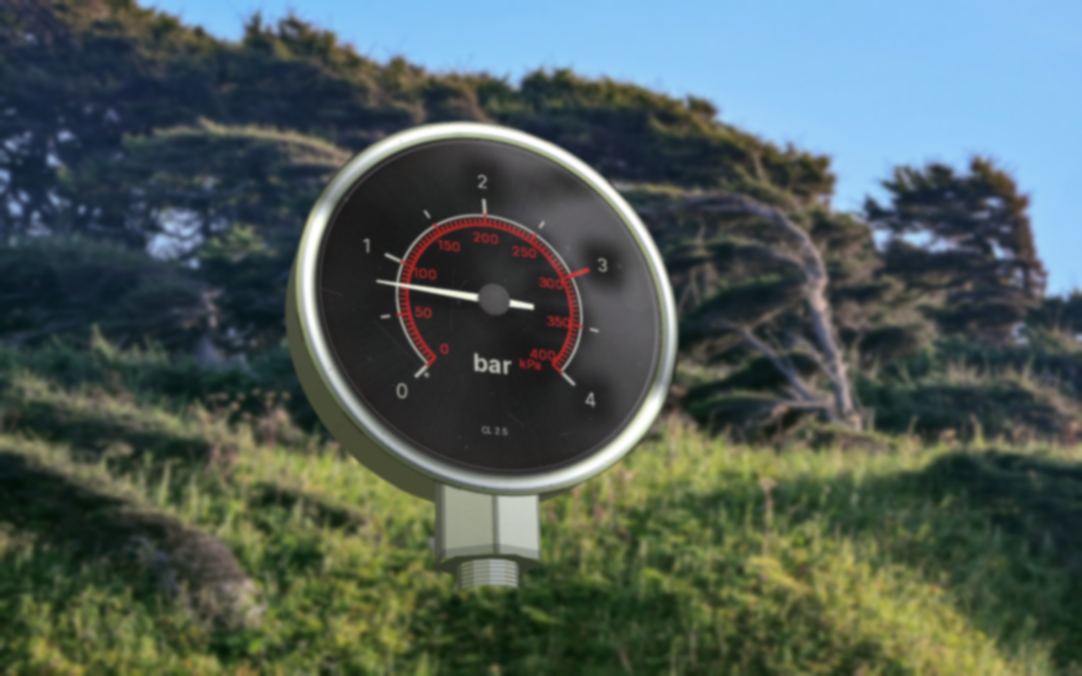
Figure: 0.75bar
